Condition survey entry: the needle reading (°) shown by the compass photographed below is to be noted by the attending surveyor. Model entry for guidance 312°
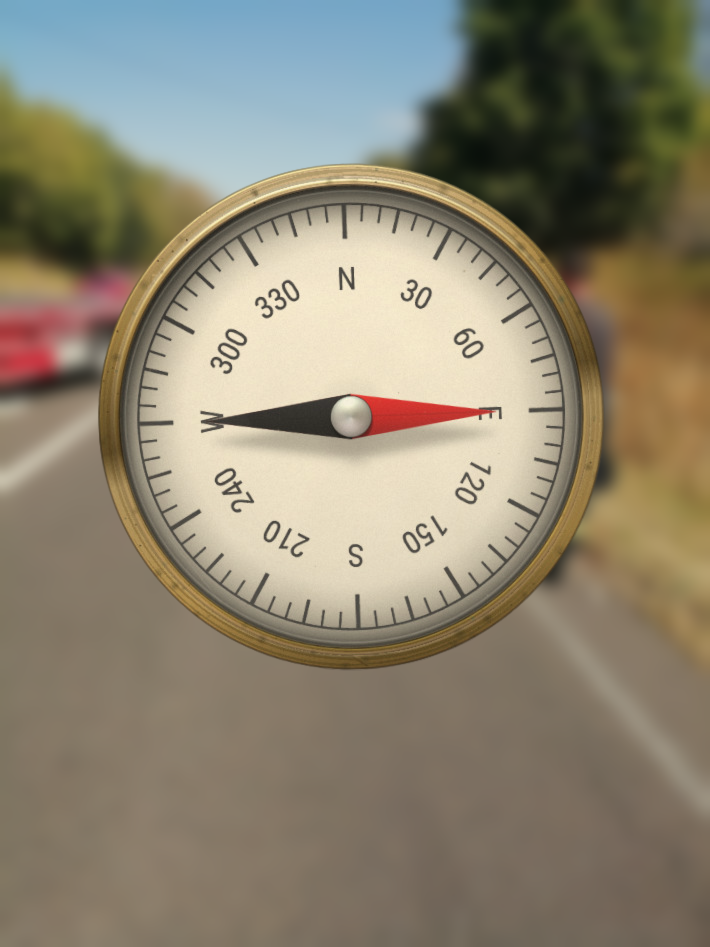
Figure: 90°
